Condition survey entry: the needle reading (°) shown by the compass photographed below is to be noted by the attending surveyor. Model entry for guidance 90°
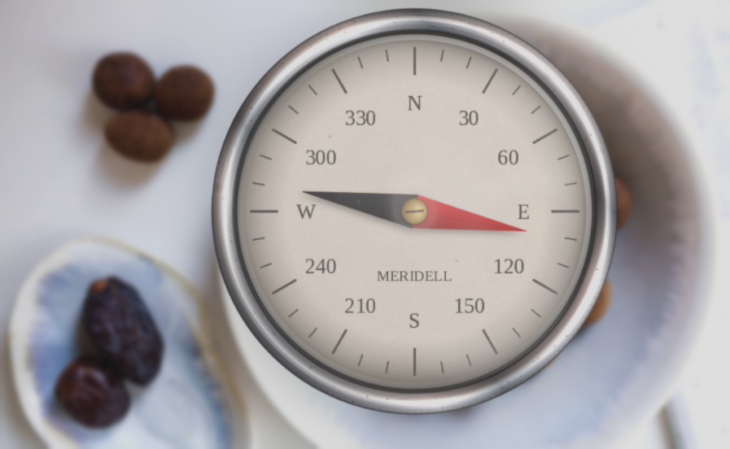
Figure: 100°
